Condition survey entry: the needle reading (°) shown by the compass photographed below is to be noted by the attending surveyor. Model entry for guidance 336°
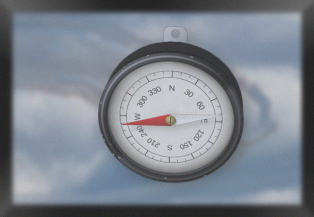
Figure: 260°
